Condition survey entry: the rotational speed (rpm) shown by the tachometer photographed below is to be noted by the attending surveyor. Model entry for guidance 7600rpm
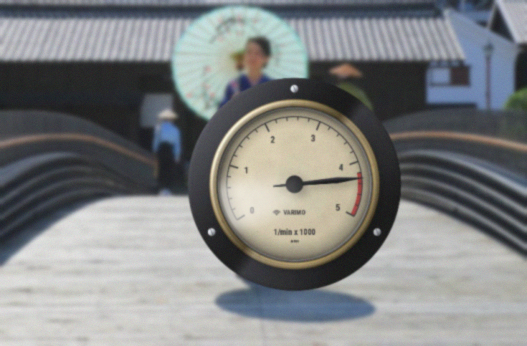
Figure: 4300rpm
